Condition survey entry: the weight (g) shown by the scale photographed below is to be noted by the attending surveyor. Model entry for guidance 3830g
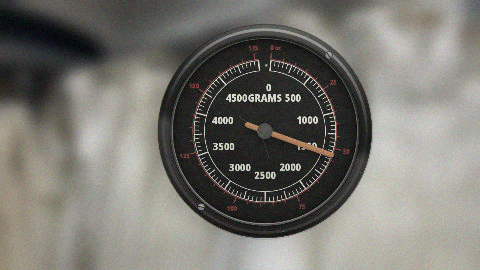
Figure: 1500g
